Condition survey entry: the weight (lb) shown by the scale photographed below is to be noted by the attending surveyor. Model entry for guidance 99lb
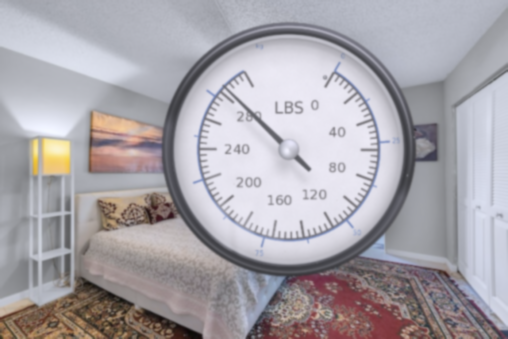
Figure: 284lb
